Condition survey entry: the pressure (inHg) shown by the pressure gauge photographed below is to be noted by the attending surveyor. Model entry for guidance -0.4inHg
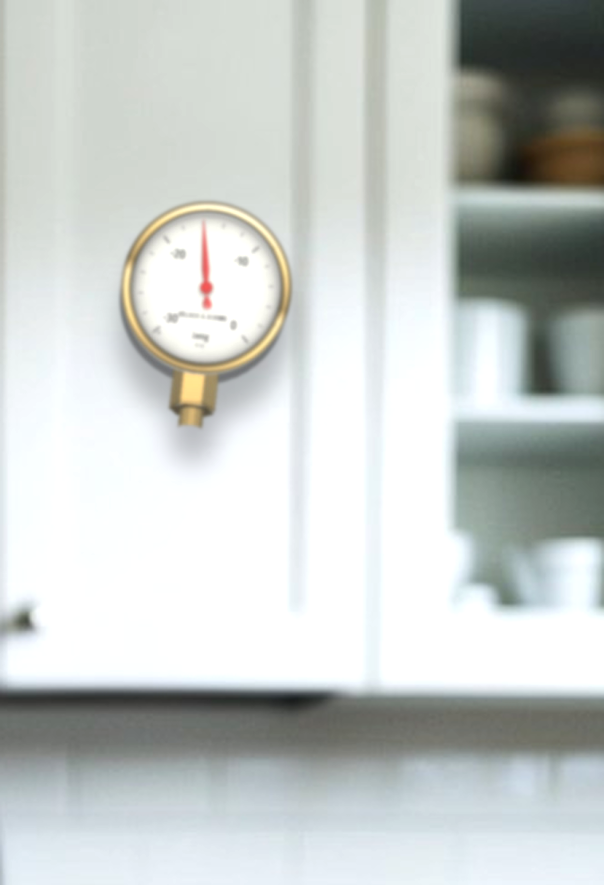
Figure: -16inHg
